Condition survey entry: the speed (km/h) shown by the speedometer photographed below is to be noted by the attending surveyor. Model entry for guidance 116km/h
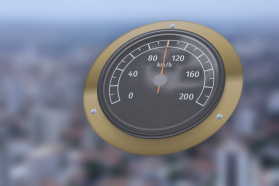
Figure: 100km/h
